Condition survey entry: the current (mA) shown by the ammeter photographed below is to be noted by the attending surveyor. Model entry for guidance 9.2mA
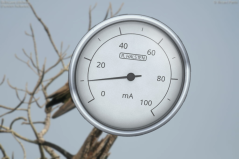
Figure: 10mA
